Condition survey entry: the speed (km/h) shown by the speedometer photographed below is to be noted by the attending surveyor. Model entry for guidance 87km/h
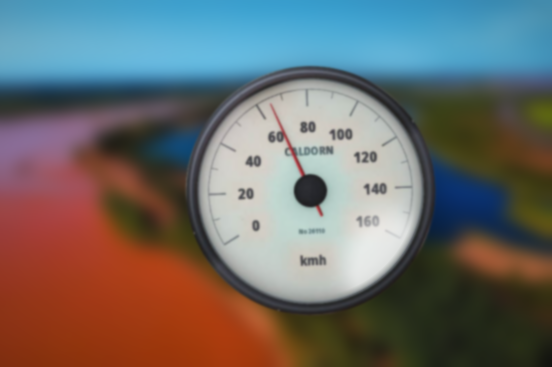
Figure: 65km/h
